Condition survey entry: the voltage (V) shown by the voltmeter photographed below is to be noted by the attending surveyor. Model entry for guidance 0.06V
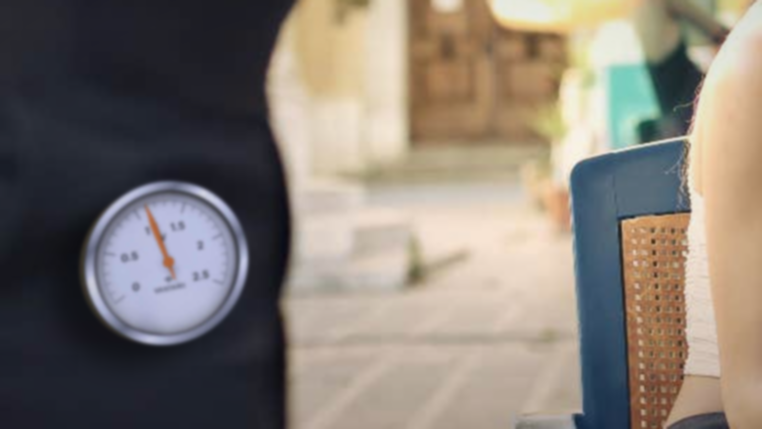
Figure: 1.1V
